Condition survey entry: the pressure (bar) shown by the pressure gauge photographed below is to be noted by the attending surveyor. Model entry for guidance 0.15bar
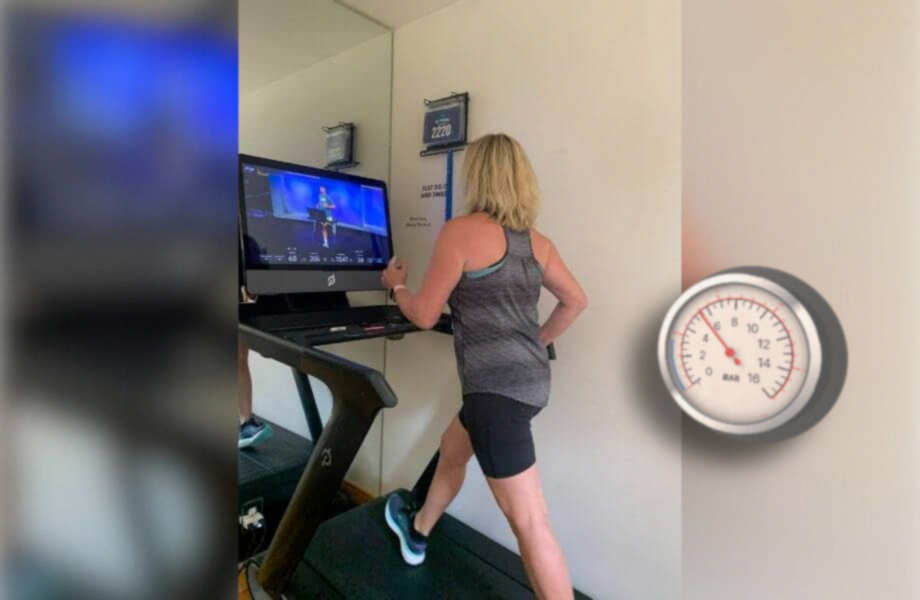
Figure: 5.5bar
